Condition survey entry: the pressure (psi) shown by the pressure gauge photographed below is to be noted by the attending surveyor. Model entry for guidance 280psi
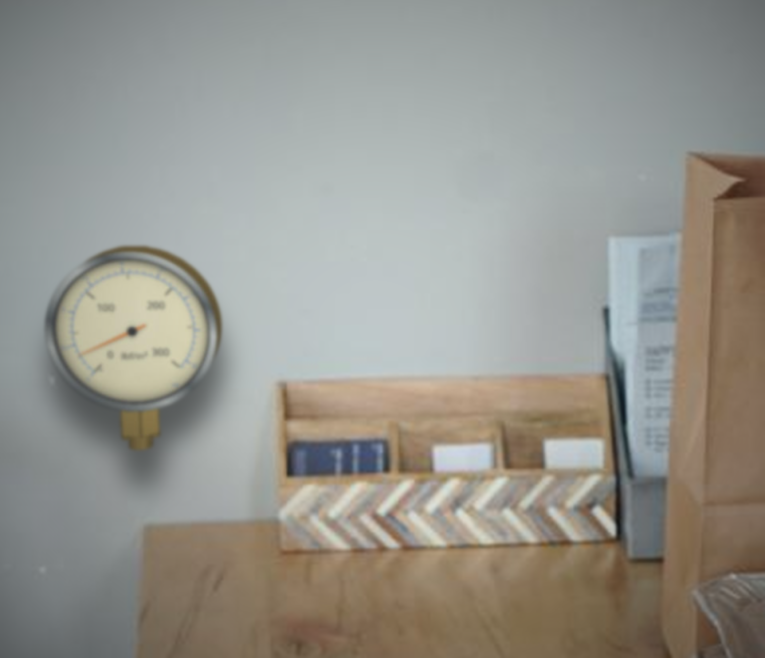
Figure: 25psi
